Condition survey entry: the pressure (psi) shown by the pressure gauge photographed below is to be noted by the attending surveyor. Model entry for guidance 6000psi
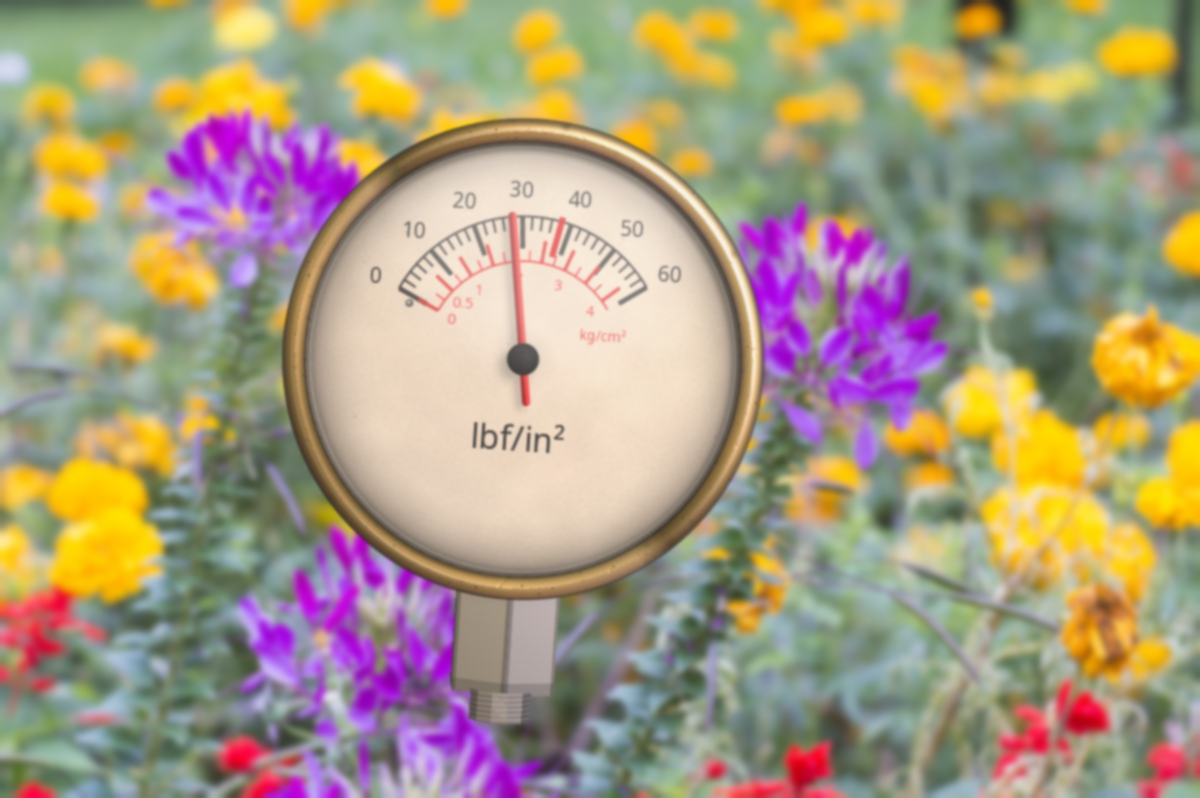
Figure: 28psi
